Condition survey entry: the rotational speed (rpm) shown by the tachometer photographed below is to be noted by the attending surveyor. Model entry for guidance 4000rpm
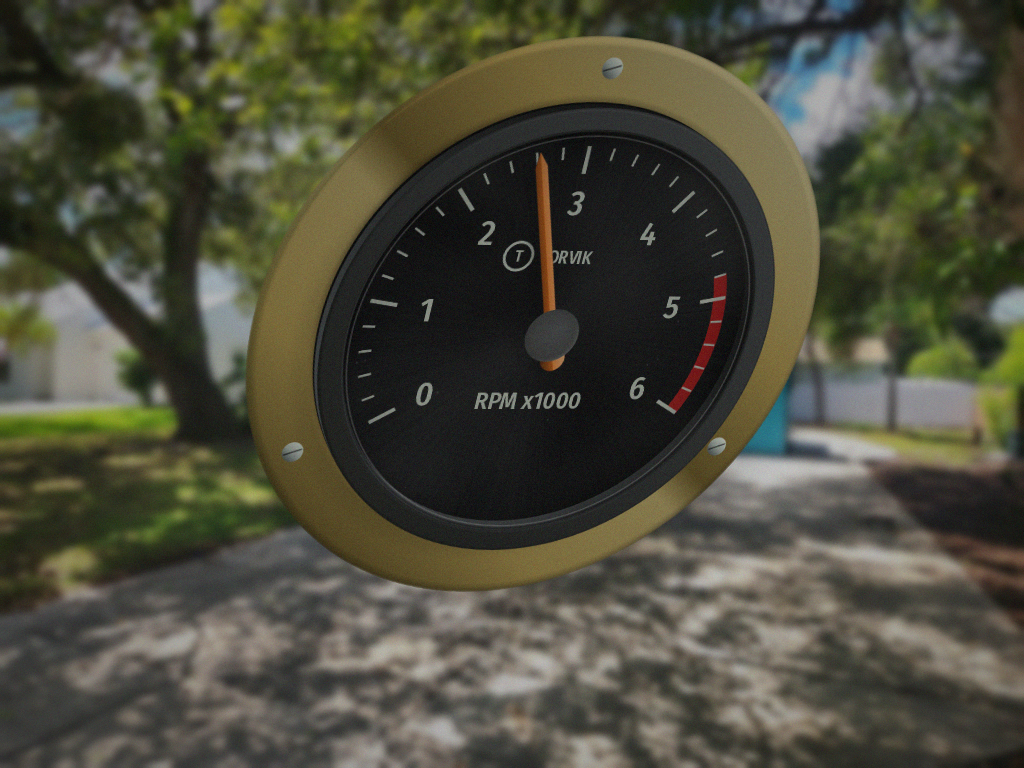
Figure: 2600rpm
